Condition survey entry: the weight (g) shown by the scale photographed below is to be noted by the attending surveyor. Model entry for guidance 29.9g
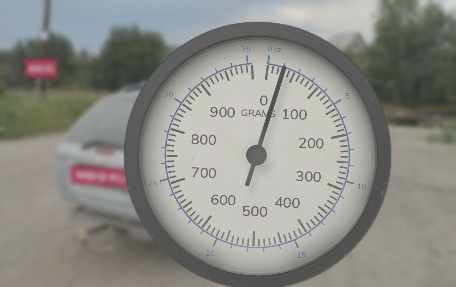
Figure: 30g
